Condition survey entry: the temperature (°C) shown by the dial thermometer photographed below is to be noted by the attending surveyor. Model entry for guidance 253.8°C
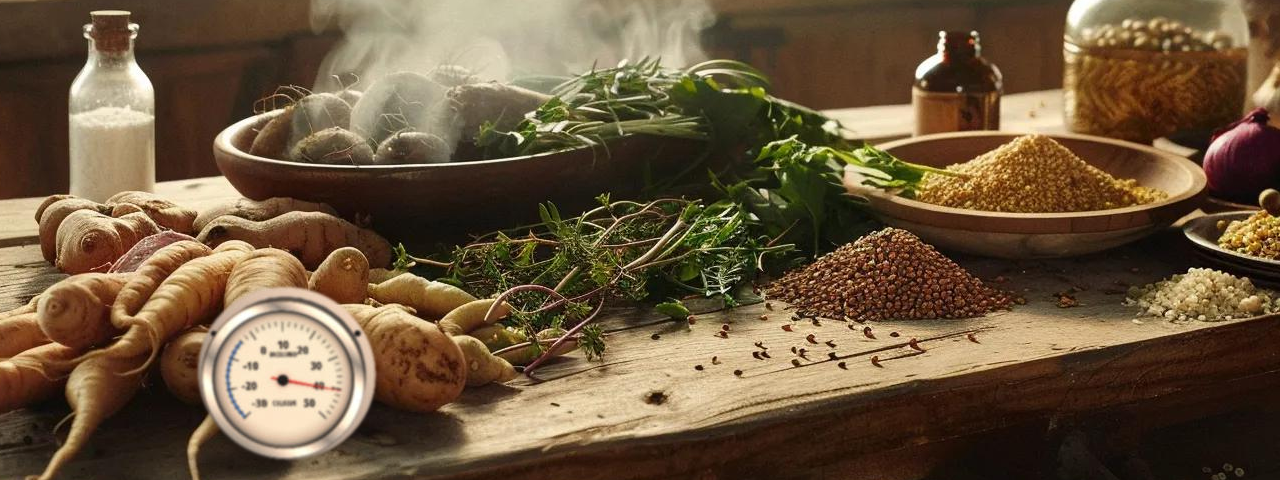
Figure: 40°C
